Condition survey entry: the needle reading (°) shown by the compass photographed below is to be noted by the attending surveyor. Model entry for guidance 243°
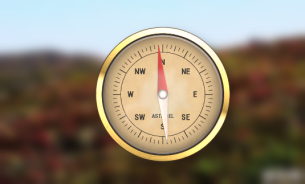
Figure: 355°
